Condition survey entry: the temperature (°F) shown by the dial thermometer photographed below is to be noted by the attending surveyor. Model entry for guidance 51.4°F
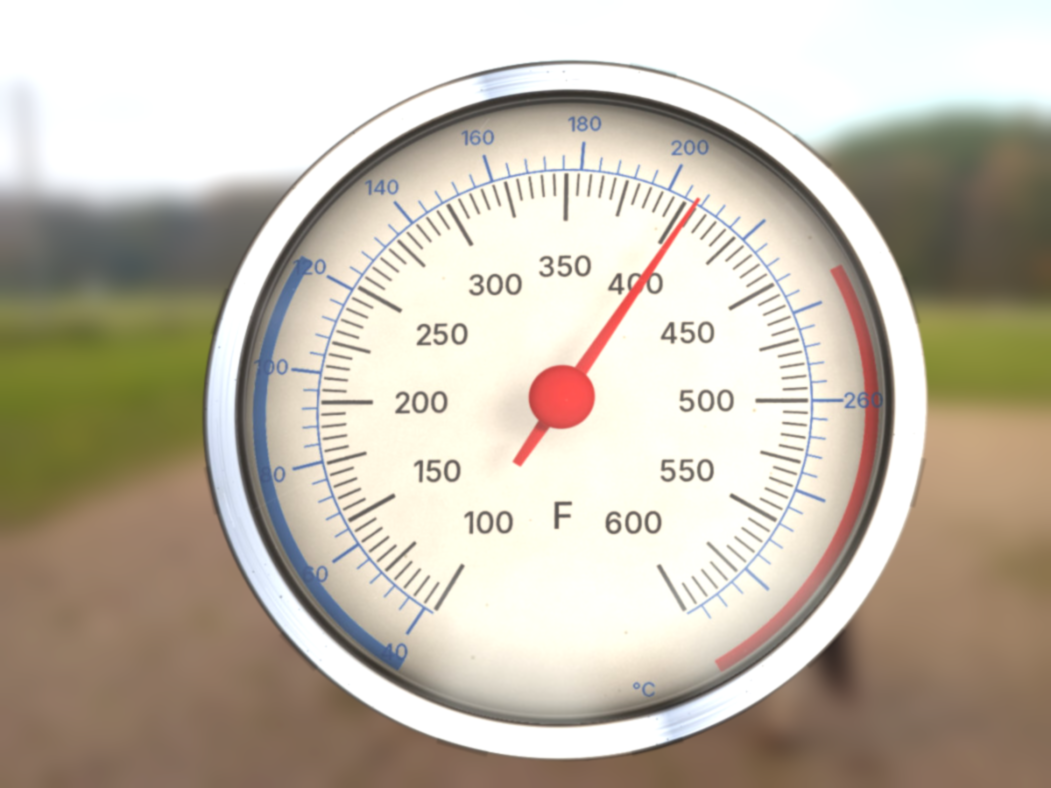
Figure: 405°F
